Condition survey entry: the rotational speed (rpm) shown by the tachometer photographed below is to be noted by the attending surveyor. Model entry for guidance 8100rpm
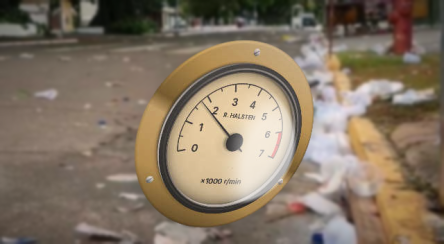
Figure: 1750rpm
